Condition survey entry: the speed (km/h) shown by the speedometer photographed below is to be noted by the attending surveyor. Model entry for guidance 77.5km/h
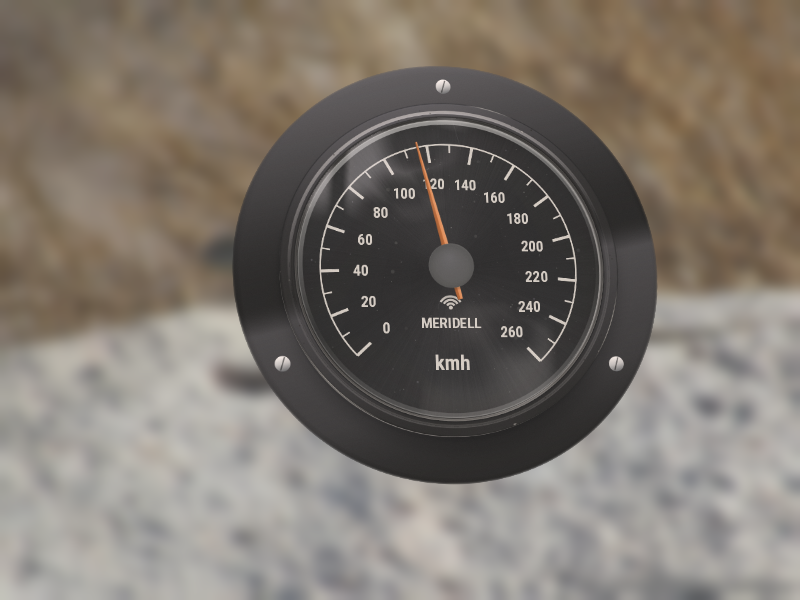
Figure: 115km/h
